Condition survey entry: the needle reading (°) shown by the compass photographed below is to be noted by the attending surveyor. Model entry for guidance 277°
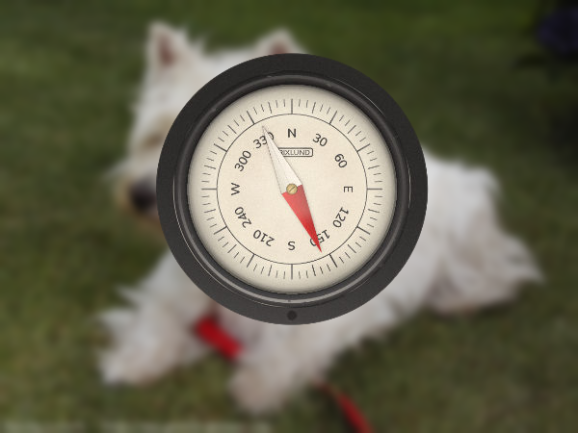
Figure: 155°
